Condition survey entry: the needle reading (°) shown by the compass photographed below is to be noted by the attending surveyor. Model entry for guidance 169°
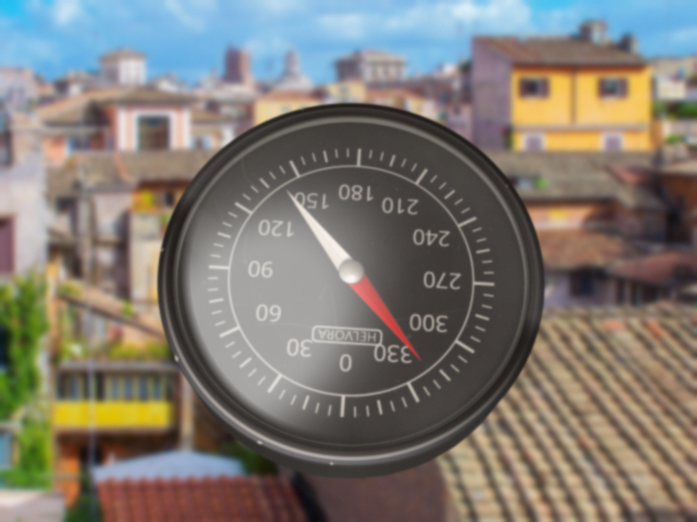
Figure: 320°
